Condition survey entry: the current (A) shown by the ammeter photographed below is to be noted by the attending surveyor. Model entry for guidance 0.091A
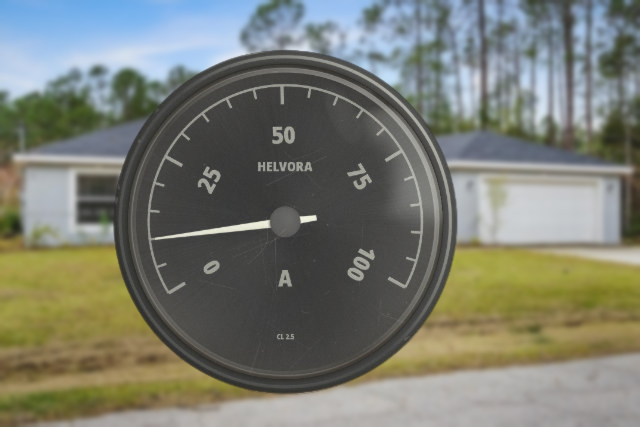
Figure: 10A
